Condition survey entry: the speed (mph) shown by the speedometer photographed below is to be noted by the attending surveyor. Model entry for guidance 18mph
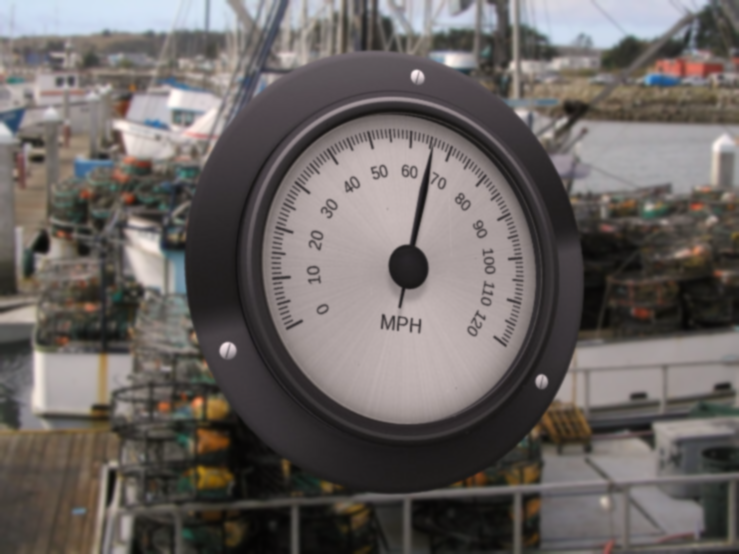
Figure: 65mph
